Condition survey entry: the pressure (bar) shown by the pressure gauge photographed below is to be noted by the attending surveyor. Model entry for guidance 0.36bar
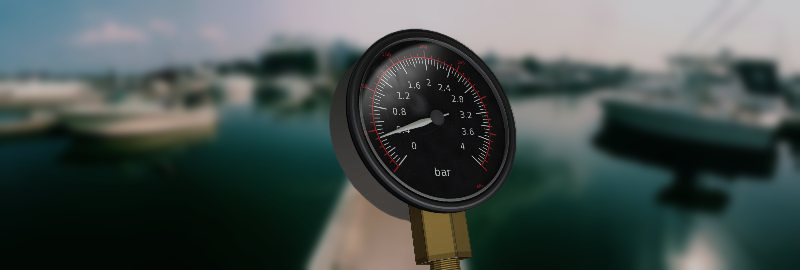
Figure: 0.4bar
